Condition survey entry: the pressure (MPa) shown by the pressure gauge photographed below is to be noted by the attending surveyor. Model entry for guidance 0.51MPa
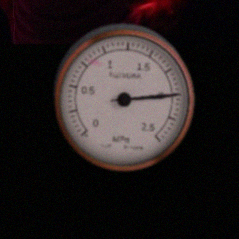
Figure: 2MPa
